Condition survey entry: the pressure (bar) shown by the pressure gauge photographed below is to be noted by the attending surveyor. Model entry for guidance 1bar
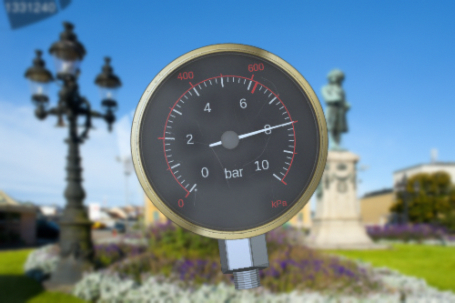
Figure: 8bar
